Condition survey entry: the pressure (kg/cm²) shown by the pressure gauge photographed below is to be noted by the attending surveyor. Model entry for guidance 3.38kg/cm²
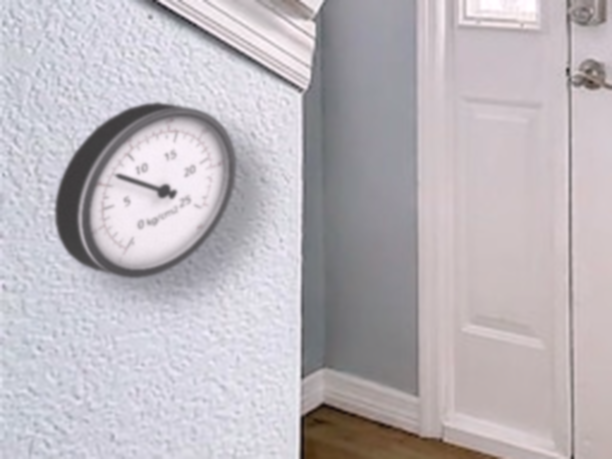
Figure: 8kg/cm²
